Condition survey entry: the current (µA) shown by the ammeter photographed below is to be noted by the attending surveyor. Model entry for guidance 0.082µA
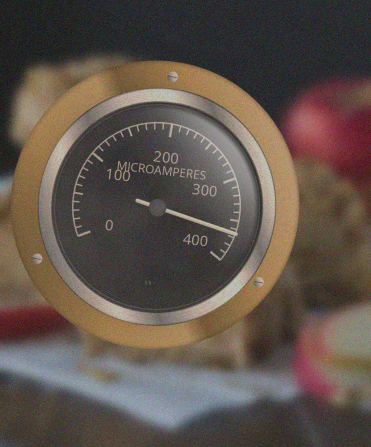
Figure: 365µA
